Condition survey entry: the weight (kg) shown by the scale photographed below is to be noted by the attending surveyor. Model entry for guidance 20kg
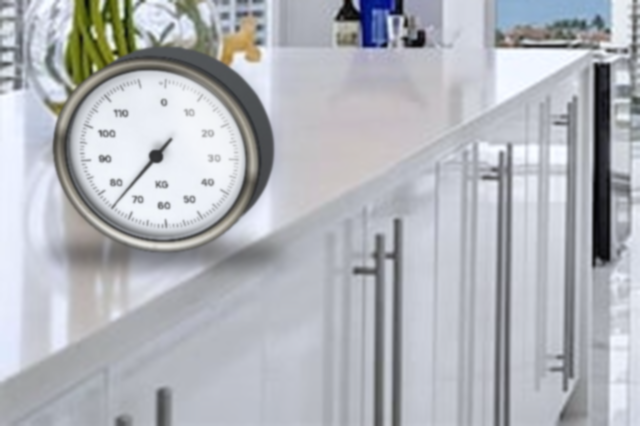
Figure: 75kg
